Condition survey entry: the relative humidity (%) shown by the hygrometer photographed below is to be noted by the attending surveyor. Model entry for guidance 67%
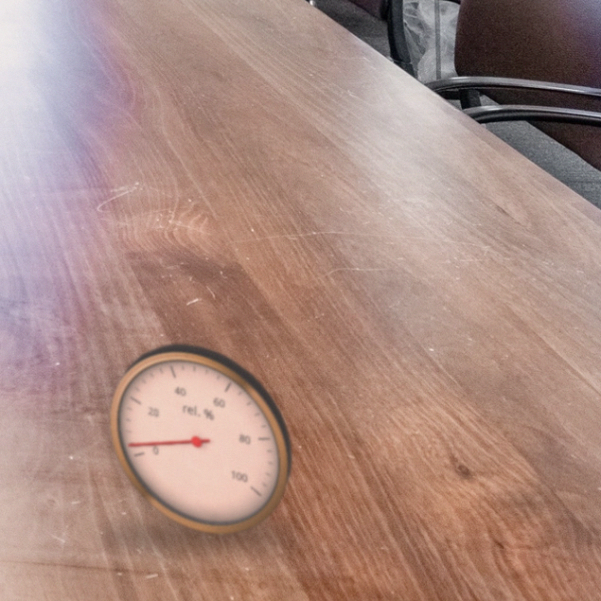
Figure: 4%
